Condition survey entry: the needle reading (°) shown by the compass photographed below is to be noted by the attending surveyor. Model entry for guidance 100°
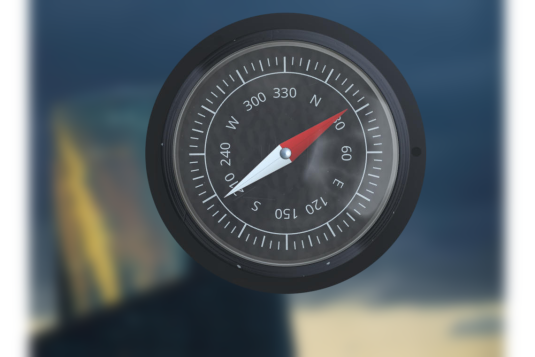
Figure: 25°
